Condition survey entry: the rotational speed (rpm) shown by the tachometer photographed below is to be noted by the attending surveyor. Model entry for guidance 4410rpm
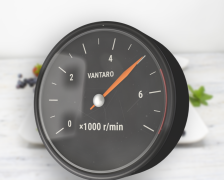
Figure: 5000rpm
